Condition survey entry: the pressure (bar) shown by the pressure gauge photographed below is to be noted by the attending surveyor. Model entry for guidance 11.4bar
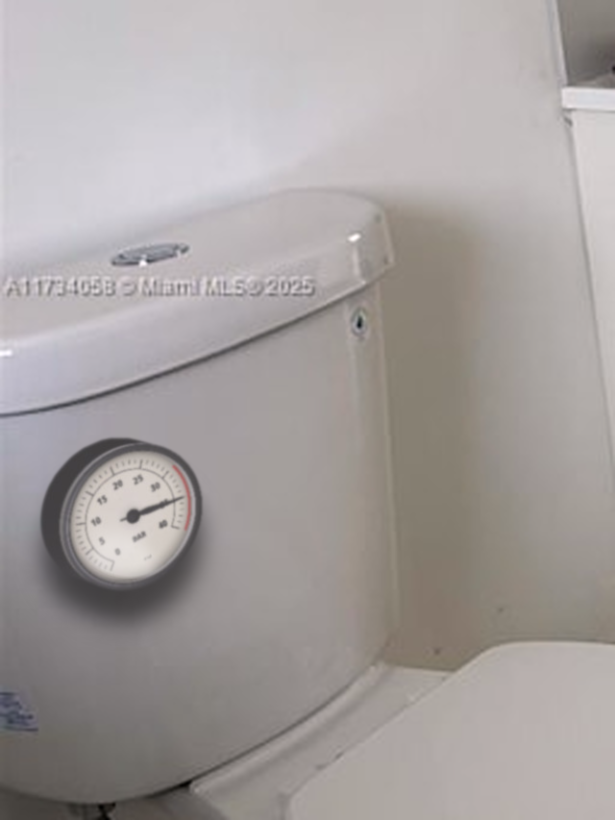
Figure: 35bar
